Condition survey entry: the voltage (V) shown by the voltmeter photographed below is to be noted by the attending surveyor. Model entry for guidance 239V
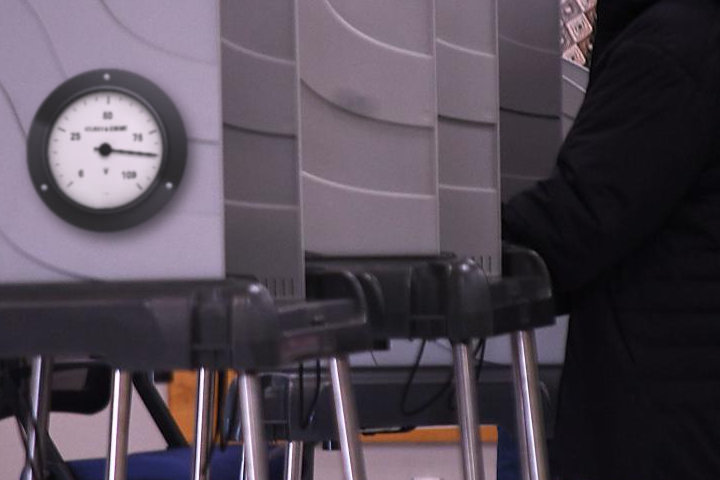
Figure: 85V
